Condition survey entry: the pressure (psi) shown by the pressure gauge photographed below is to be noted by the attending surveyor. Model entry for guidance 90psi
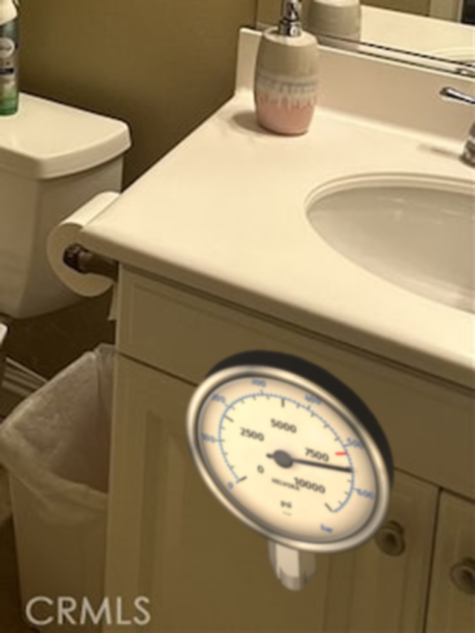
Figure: 8000psi
